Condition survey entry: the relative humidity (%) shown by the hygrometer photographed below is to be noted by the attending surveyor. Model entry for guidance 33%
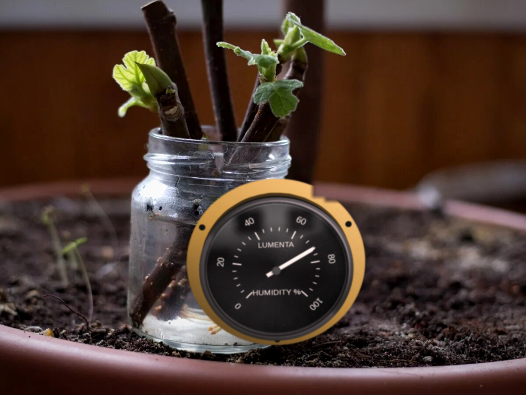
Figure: 72%
